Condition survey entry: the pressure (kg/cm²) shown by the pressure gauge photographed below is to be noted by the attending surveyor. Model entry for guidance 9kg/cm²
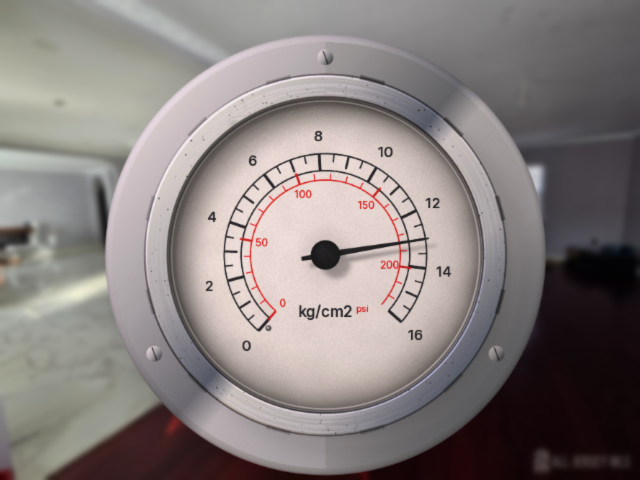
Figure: 13kg/cm²
